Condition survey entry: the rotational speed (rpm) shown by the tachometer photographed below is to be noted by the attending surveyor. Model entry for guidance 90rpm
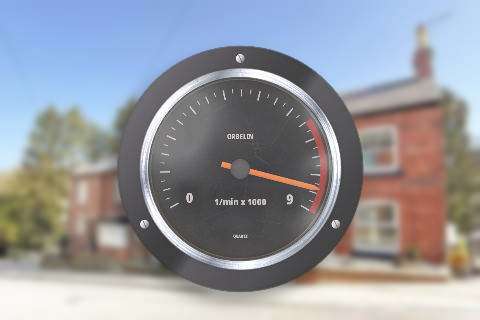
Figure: 8375rpm
